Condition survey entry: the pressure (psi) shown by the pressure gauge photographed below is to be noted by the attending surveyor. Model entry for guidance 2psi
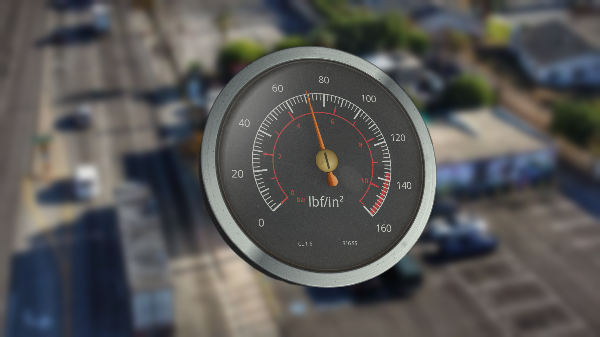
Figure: 70psi
